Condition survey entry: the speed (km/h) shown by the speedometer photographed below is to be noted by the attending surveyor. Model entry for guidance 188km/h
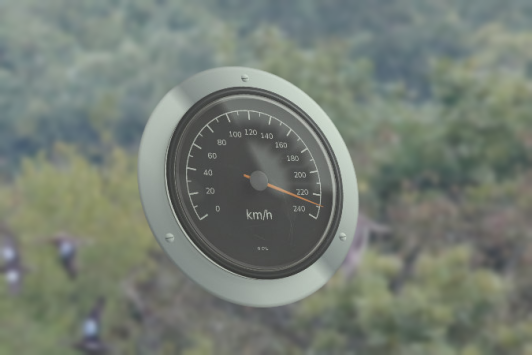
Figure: 230km/h
